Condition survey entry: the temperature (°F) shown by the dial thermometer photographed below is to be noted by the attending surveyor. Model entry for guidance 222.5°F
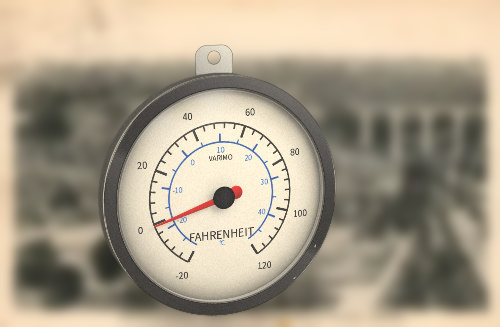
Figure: 0°F
